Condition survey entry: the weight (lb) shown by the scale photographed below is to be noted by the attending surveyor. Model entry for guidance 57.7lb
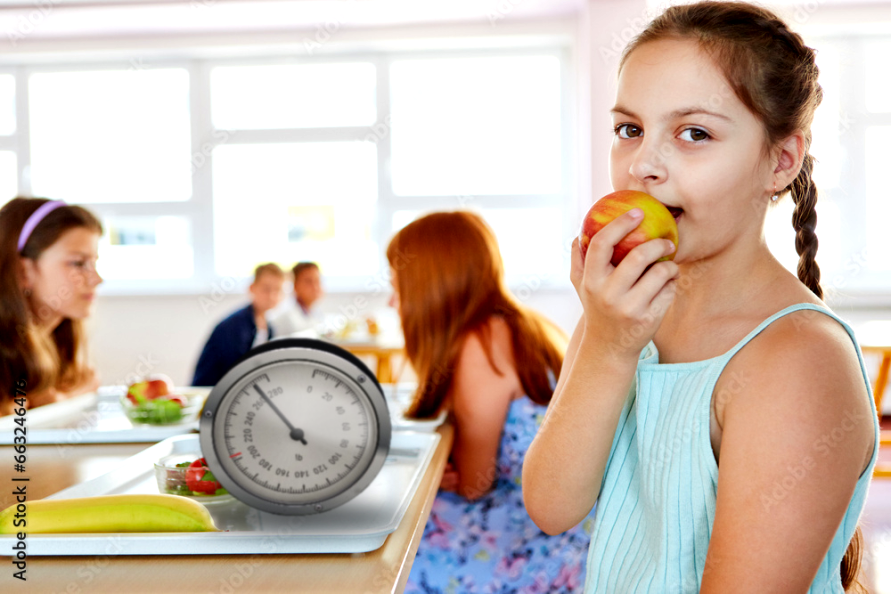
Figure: 270lb
